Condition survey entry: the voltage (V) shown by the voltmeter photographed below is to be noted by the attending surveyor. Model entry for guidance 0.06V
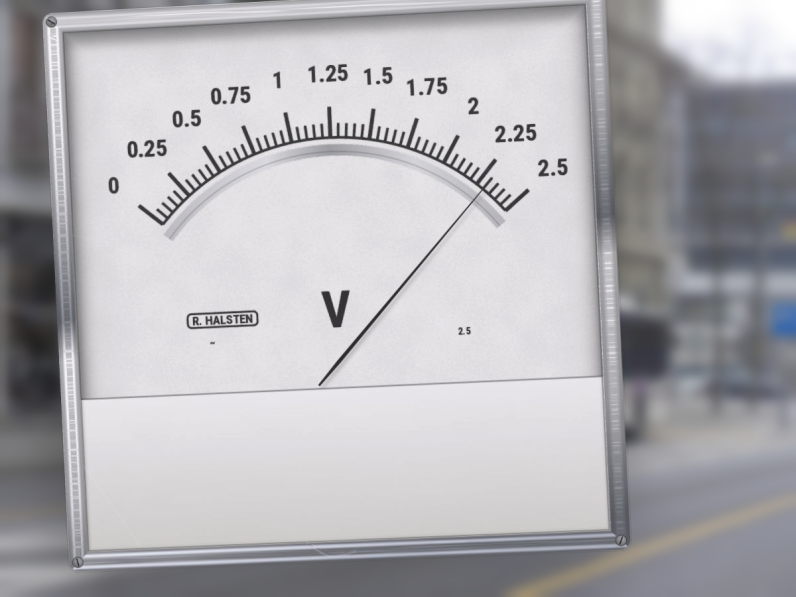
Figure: 2.3V
